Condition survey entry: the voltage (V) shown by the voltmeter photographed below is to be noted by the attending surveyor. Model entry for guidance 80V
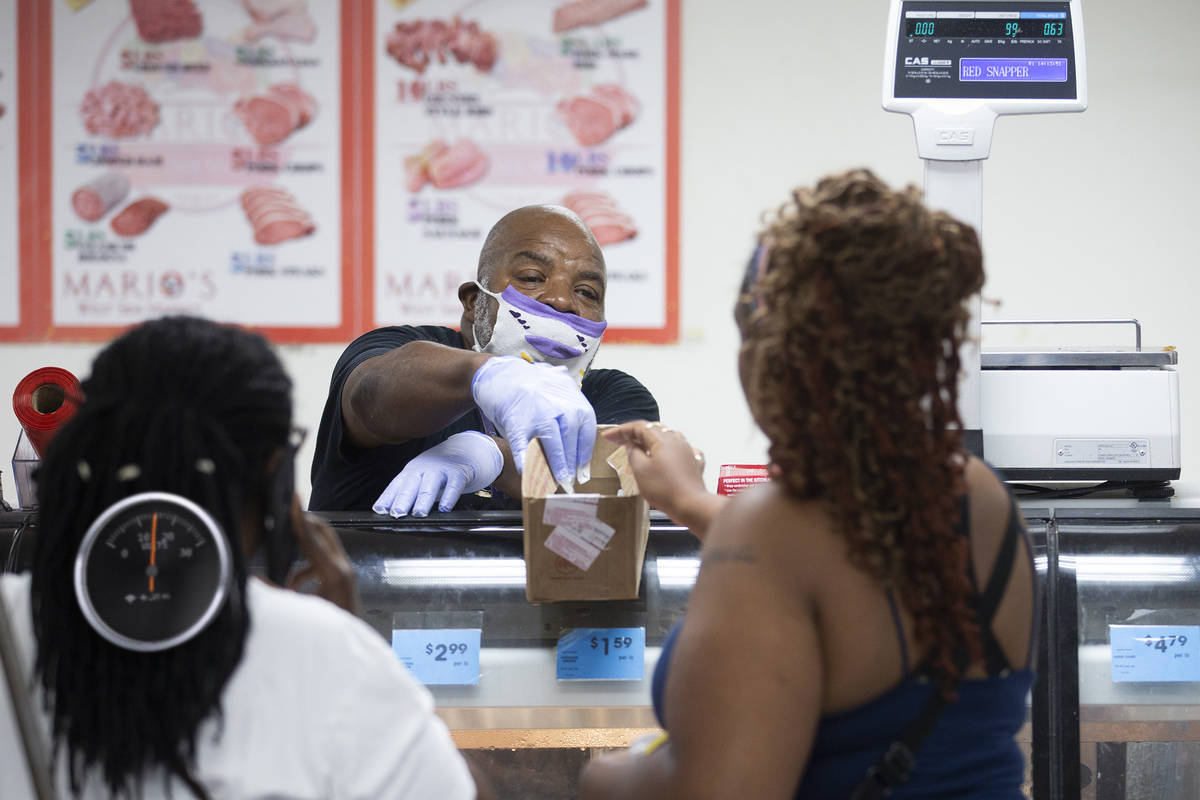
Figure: 15V
